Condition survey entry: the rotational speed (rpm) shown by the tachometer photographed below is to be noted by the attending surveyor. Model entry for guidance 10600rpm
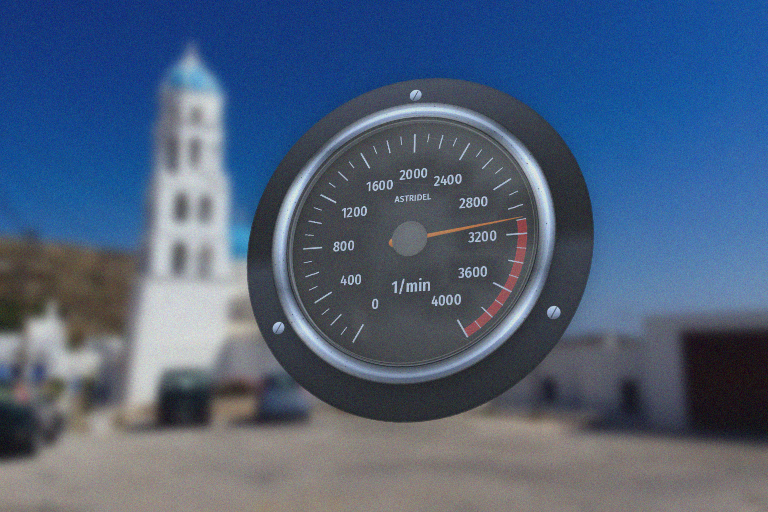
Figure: 3100rpm
